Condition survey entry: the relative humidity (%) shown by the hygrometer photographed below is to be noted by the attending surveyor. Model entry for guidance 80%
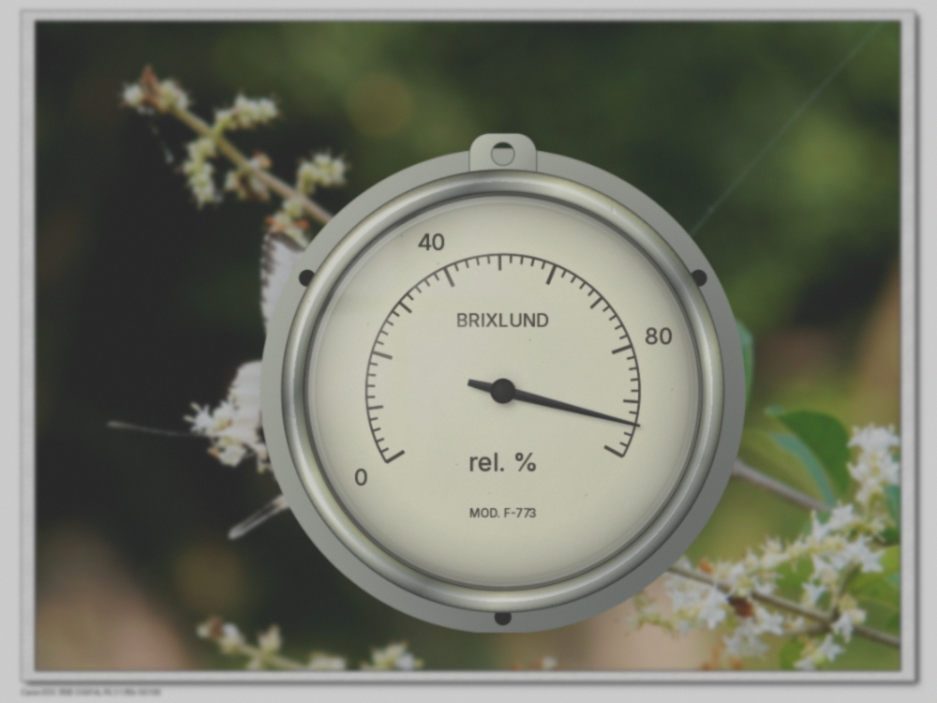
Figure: 94%
